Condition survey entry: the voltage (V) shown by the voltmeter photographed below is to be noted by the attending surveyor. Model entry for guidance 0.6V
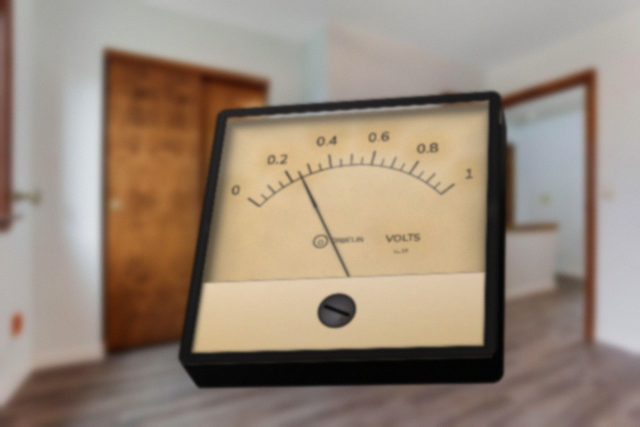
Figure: 0.25V
